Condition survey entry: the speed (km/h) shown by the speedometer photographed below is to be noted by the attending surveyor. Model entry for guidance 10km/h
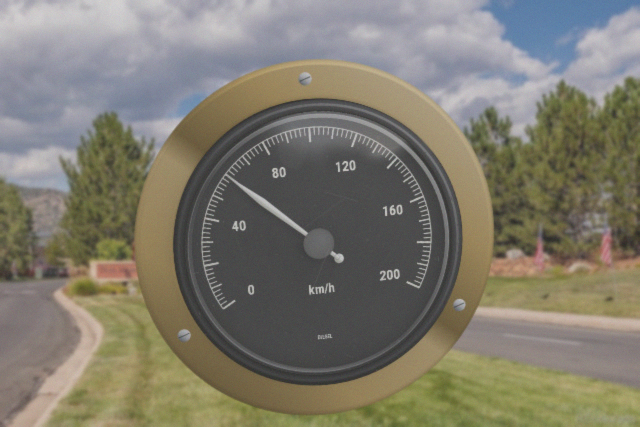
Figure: 60km/h
